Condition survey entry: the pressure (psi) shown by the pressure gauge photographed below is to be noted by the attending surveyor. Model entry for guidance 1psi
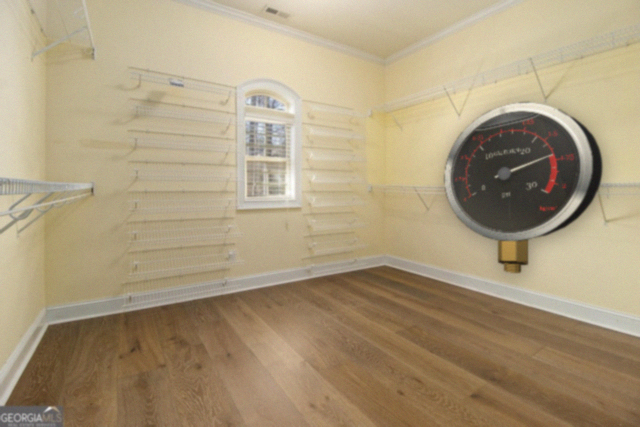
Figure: 24psi
